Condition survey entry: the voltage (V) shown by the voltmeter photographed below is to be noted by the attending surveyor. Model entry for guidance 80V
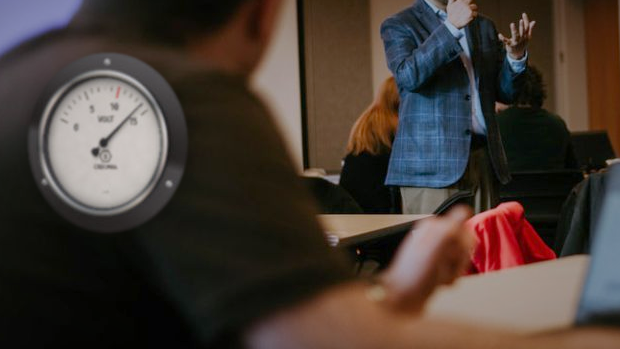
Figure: 14V
